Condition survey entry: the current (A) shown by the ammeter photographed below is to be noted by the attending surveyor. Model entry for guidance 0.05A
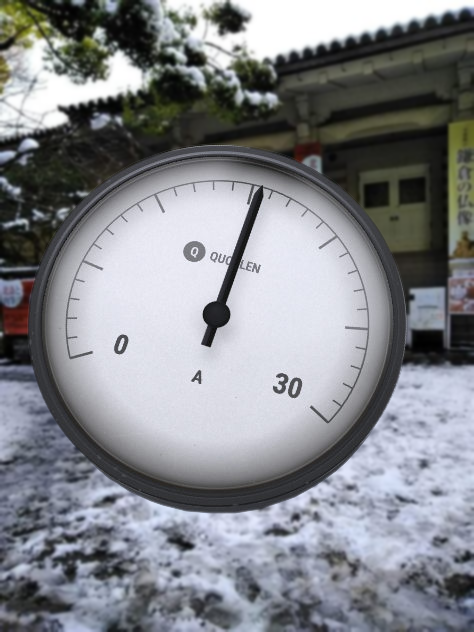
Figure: 15.5A
